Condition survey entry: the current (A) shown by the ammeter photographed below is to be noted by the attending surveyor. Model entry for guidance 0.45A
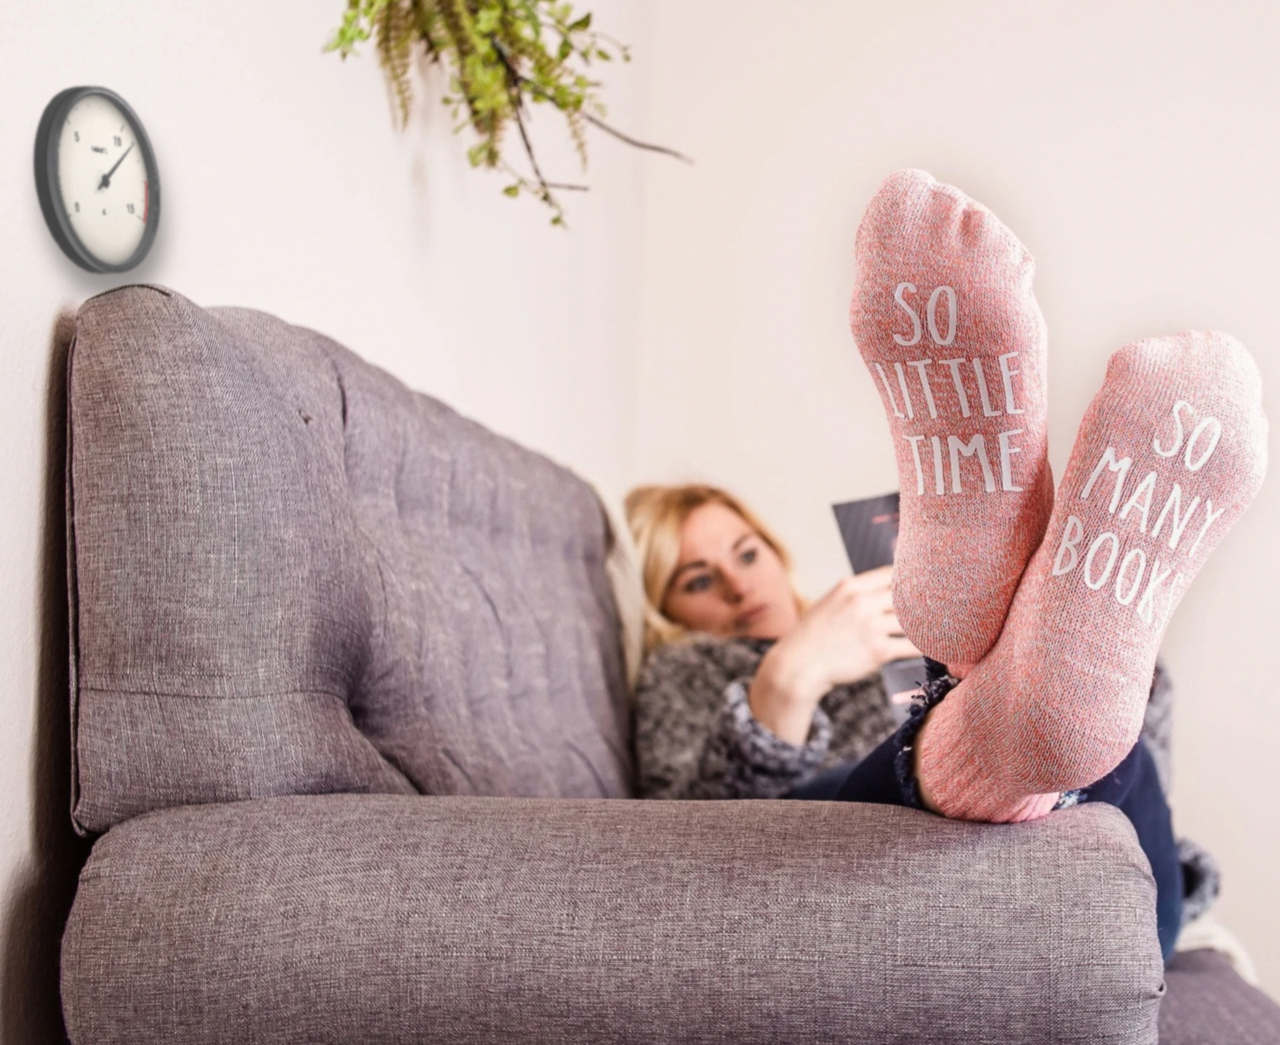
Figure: 11A
